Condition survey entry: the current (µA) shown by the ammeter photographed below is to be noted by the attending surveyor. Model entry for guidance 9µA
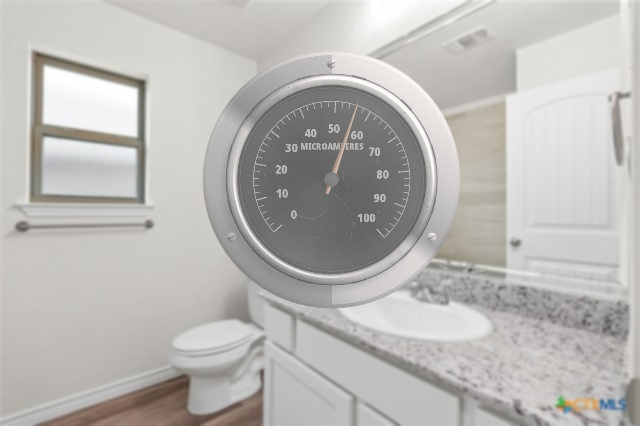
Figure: 56µA
